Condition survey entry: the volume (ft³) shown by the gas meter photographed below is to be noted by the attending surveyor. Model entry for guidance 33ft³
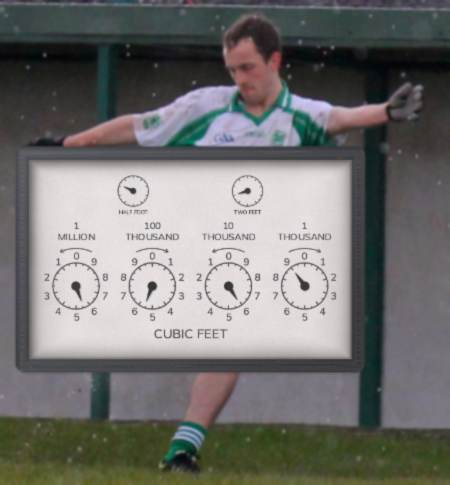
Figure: 555900ft³
